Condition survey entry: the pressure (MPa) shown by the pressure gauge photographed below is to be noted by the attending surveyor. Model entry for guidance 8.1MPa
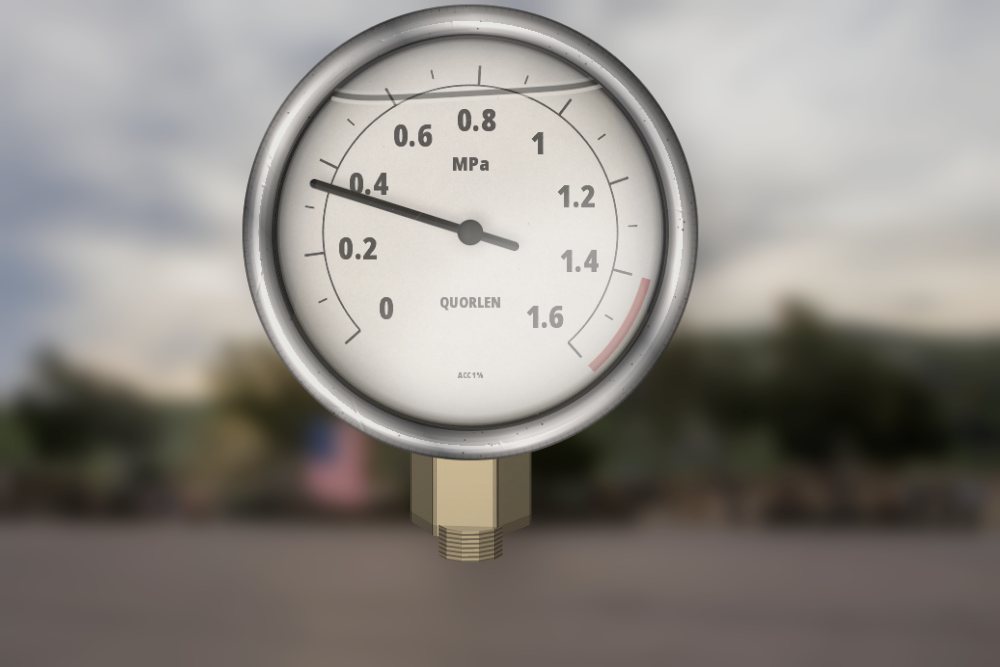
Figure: 0.35MPa
